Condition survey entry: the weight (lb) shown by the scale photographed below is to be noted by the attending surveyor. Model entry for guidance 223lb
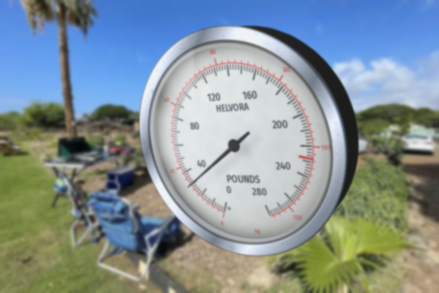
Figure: 30lb
